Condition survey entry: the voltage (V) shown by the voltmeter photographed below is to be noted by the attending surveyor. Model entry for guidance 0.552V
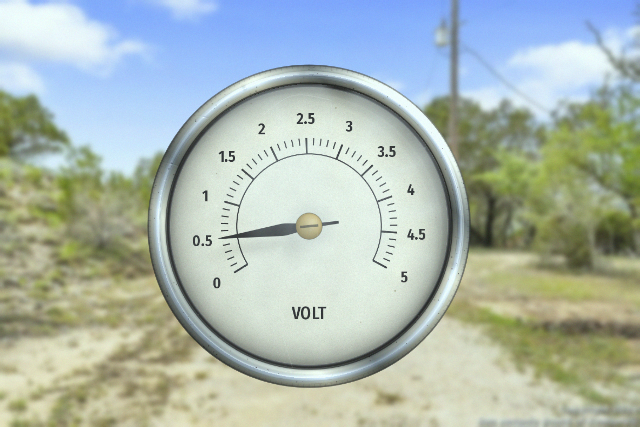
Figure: 0.5V
